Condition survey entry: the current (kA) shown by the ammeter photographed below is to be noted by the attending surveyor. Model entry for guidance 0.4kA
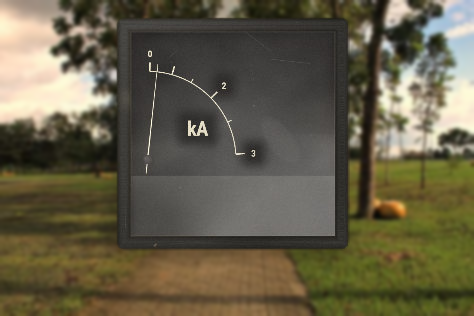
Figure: 0.5kA
